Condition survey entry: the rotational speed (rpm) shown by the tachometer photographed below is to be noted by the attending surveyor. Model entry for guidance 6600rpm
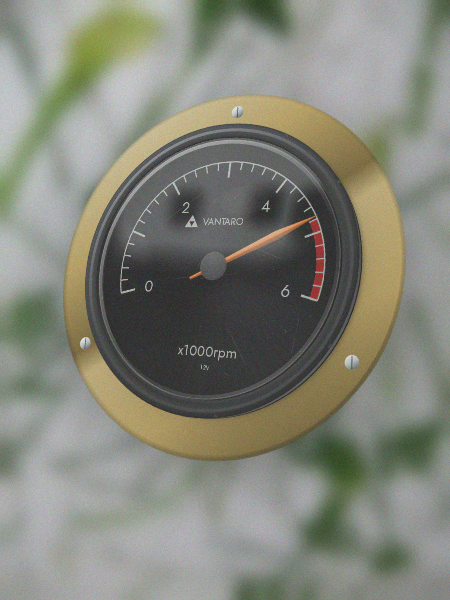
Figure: 4800rpm
